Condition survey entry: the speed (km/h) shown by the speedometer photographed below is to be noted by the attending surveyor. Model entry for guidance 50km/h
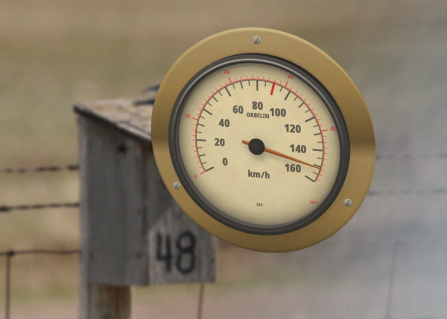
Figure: 150km/h
